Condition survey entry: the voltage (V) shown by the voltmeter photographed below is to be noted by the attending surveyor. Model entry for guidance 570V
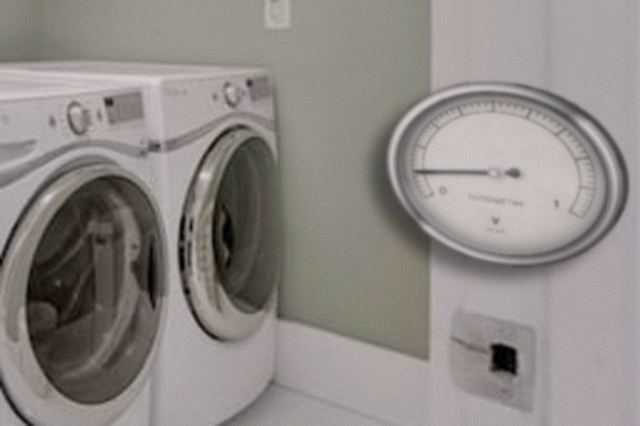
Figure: 0.1V
